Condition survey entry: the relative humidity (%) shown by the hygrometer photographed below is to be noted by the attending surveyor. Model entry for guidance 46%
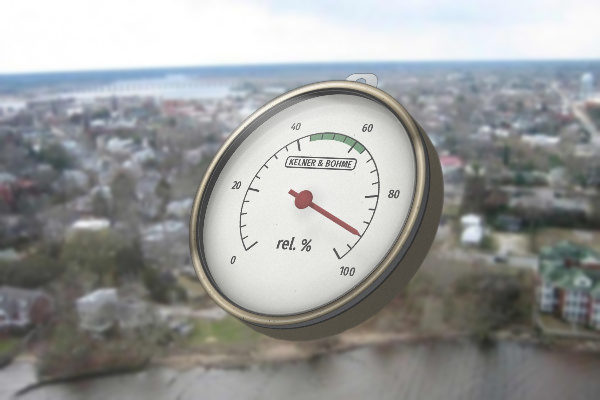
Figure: 92%
